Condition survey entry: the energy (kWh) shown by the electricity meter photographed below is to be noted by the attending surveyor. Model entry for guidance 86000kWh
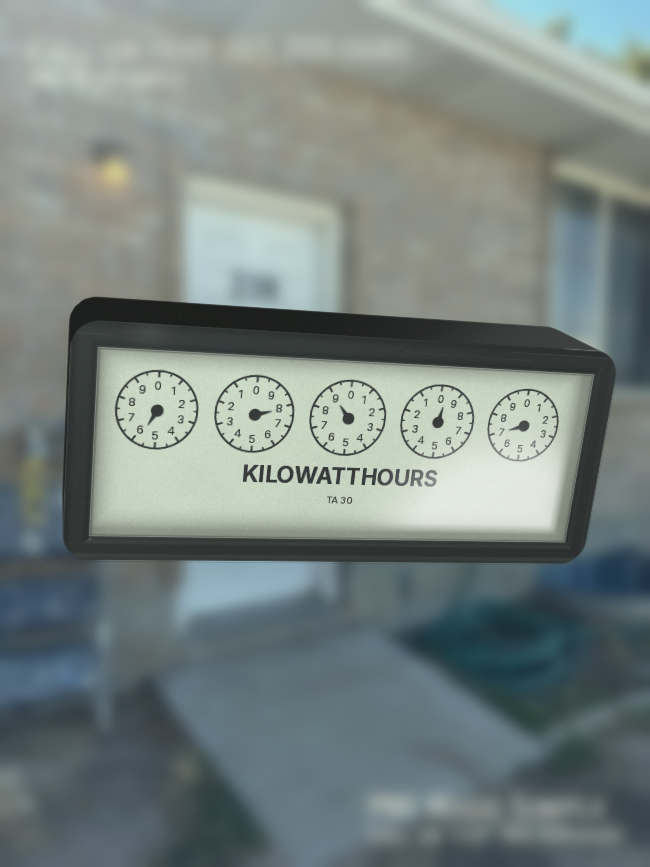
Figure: 57897kWh
